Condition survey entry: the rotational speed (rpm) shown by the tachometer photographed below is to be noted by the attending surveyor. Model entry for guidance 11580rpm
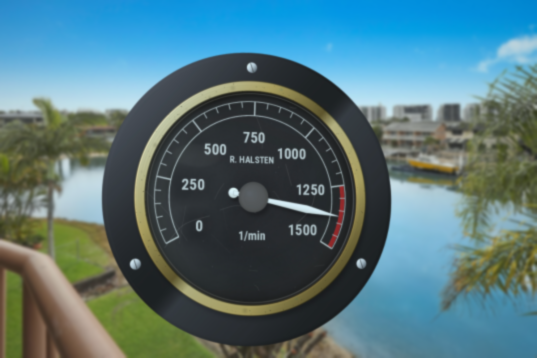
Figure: 1375rpm
